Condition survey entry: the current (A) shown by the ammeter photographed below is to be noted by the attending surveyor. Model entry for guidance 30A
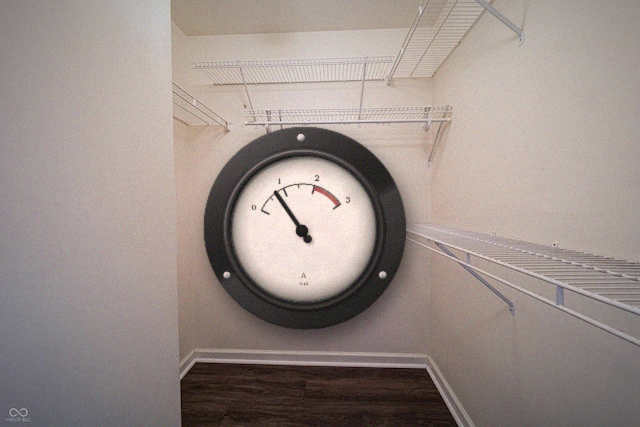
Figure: 0.75A
